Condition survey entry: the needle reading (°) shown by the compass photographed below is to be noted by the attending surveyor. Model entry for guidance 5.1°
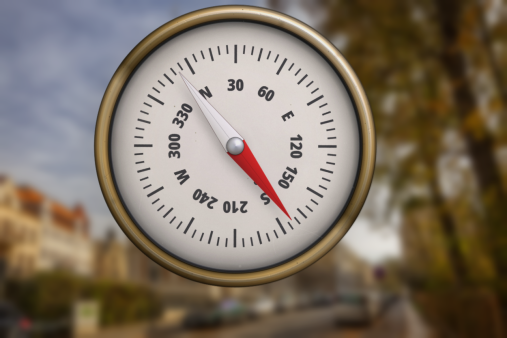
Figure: 172.5°
